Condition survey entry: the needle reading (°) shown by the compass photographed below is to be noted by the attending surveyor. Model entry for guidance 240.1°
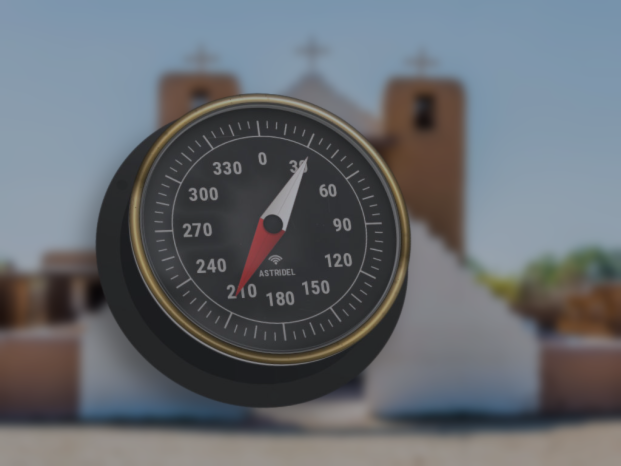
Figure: 212.5°
